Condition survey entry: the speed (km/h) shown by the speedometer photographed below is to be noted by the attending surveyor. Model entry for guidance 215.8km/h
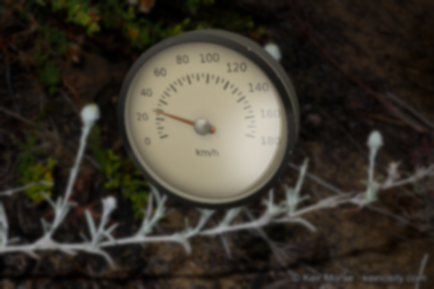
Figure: 30km/h
